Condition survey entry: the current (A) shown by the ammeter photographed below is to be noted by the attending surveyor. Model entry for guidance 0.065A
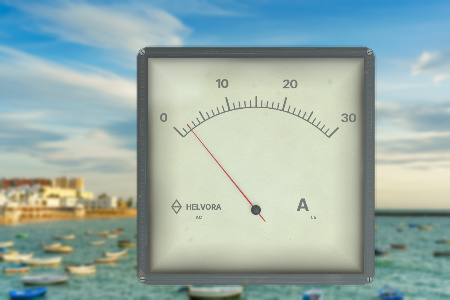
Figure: 2A
